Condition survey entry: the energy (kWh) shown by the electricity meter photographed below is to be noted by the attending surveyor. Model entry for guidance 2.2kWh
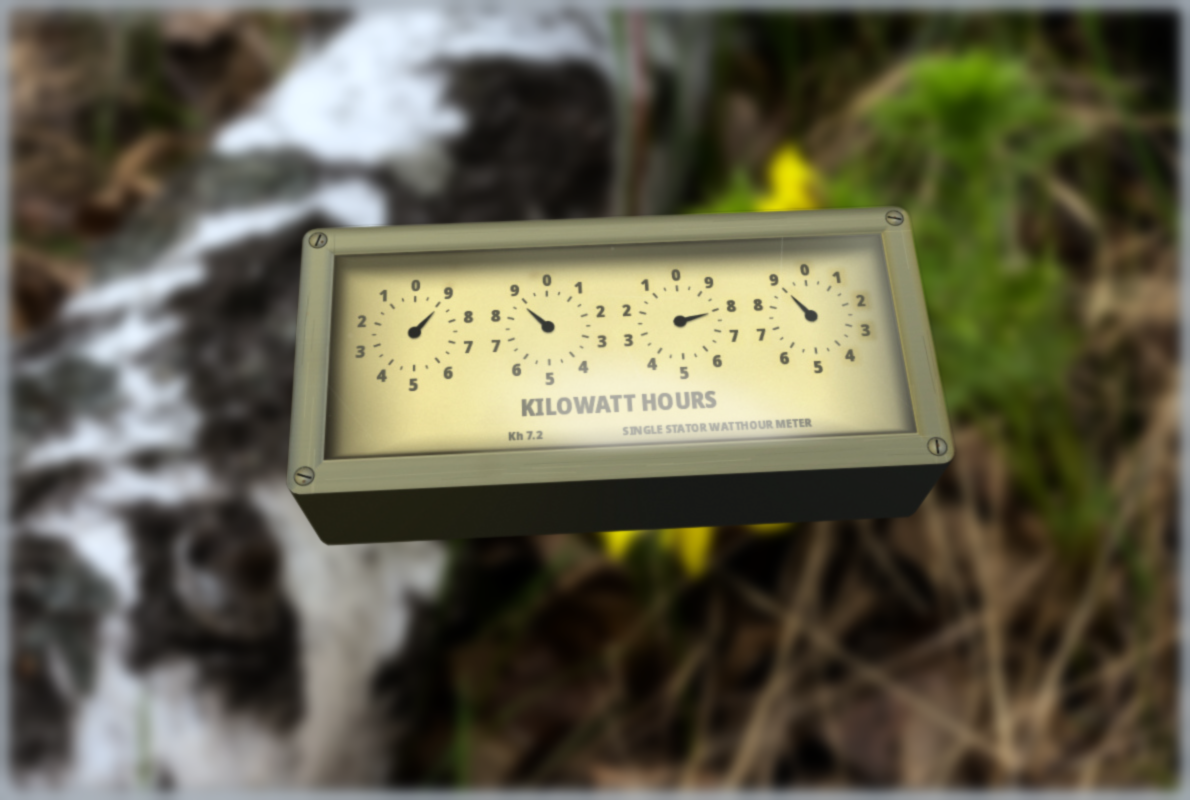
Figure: 8879kWh
